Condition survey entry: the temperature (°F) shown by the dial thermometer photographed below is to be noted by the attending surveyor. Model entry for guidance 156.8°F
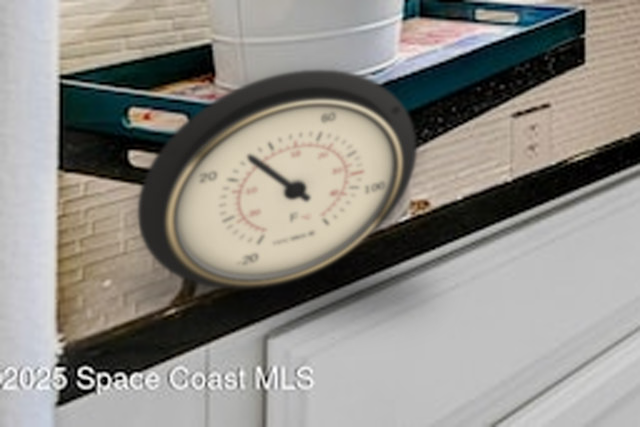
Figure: 32°F
